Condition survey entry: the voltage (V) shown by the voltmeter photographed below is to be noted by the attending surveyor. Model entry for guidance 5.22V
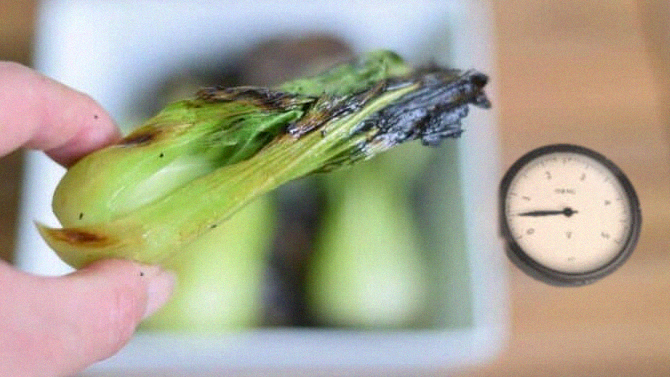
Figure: 0.5V
